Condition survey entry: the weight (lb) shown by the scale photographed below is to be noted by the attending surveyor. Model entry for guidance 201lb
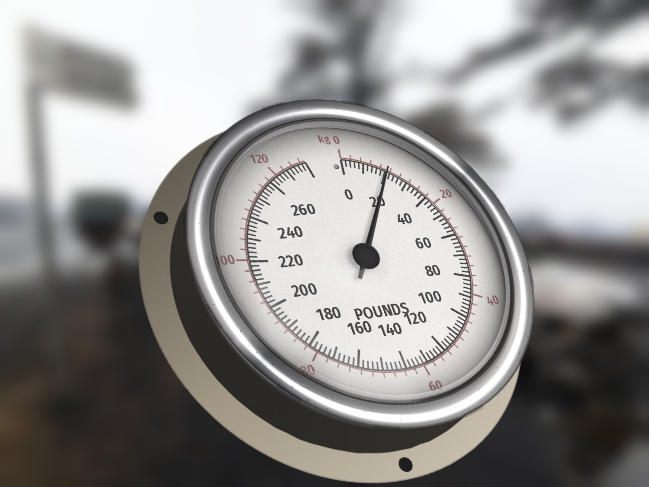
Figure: 20lb
